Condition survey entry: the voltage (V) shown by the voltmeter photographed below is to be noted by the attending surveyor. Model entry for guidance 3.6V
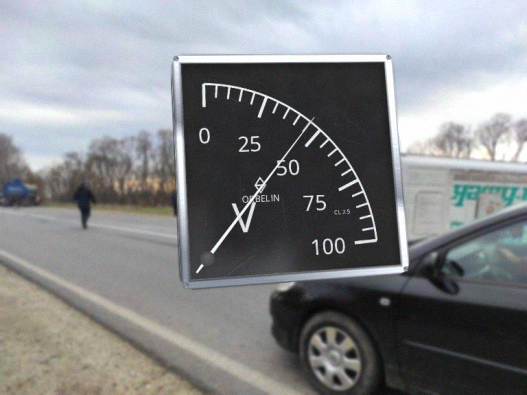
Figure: 45V
